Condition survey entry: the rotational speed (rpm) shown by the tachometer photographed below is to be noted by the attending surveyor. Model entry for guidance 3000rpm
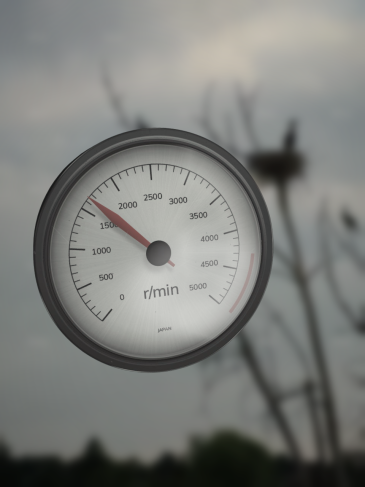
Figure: 1650rpm
